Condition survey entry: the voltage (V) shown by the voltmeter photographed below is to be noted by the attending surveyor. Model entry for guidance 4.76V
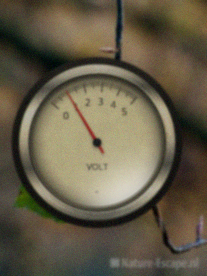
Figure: 1V
